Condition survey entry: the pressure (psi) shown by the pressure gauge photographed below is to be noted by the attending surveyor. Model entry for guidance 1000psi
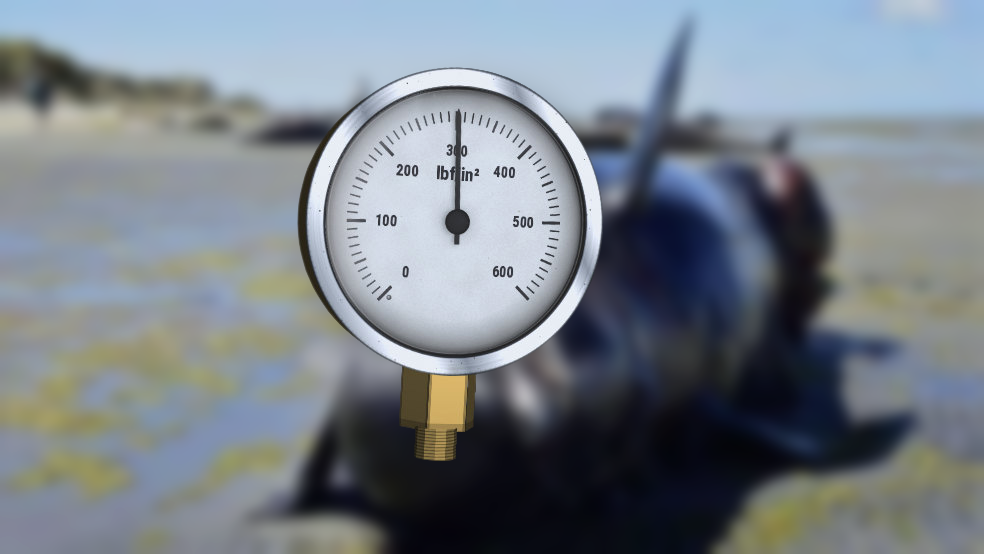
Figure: 300psi
